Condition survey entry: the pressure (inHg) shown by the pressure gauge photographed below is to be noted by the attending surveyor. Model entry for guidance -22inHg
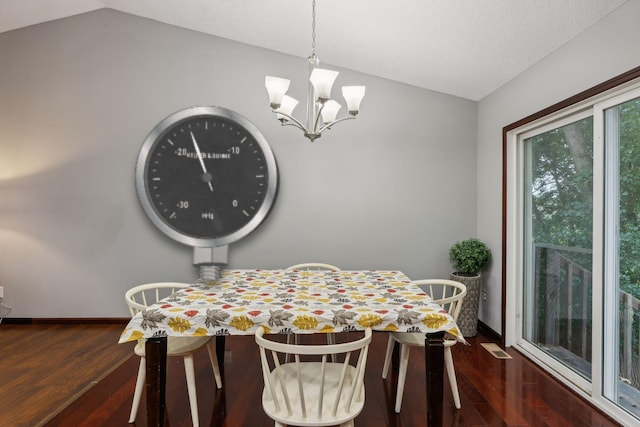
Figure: -17inHg
